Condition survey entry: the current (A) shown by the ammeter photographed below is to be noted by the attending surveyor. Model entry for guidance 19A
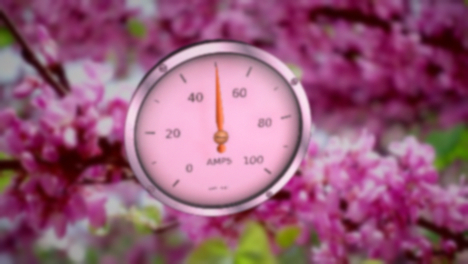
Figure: 50A
